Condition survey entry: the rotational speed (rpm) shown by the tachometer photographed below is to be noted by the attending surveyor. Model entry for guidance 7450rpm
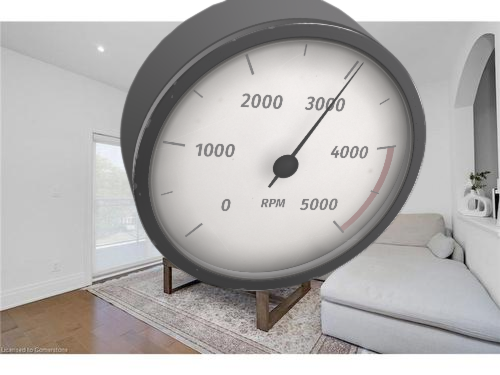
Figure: 3000rpm
